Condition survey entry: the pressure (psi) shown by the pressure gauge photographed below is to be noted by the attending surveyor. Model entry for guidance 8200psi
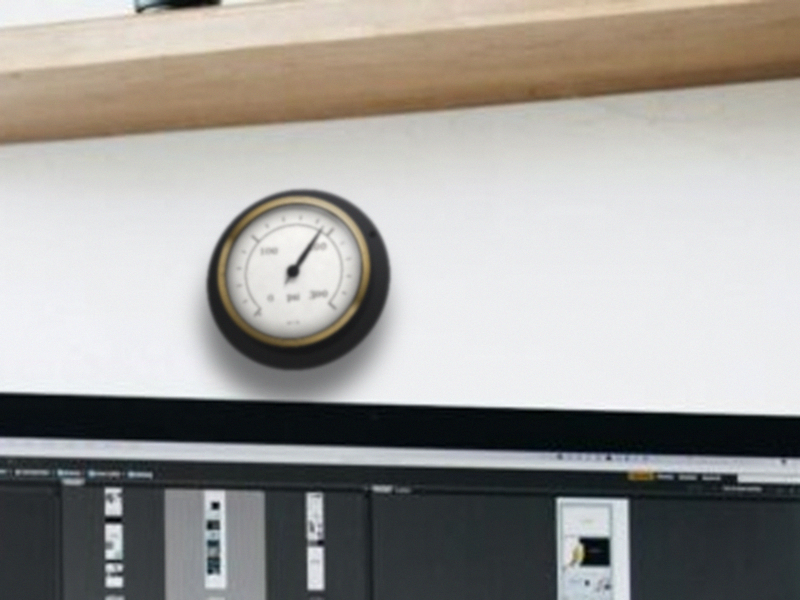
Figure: 190psi
